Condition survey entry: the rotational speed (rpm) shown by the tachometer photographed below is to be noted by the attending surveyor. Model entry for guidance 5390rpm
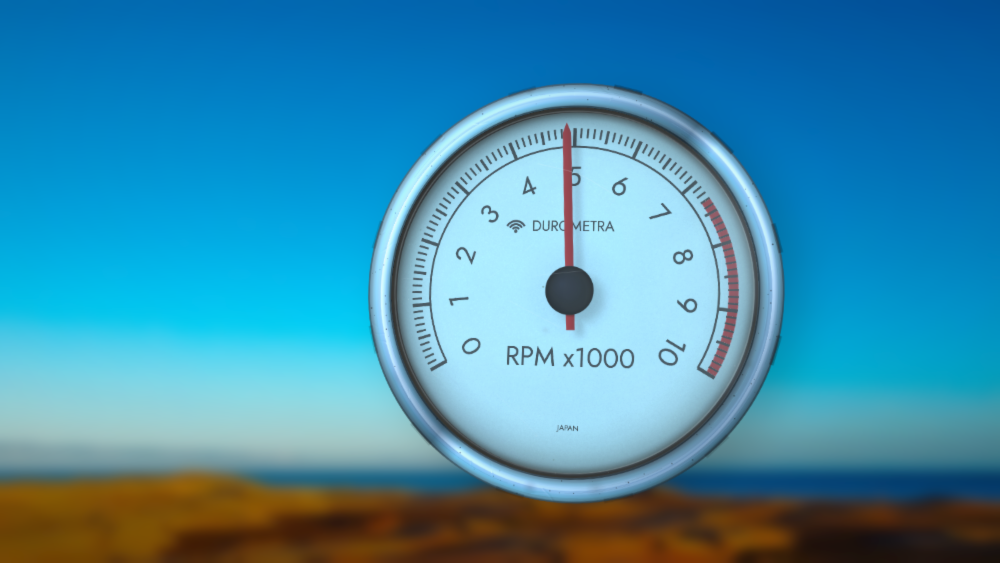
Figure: 4900rpm
